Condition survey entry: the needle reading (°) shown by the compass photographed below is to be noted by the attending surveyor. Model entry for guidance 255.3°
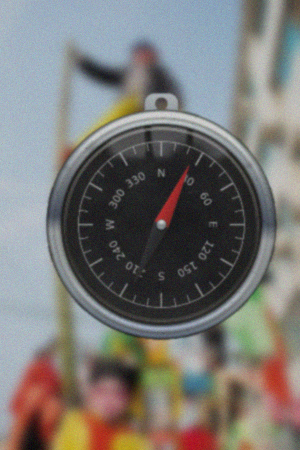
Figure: 25°
